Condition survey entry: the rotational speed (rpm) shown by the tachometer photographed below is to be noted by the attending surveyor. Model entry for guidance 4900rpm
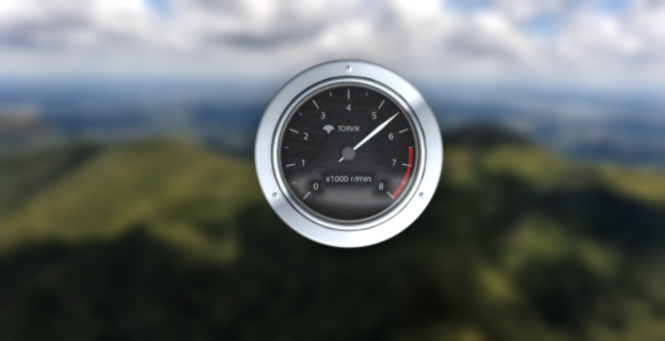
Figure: 5500rpm
